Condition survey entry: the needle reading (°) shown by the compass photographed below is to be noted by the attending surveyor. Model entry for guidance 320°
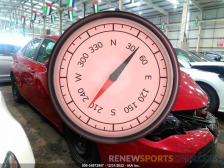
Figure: 220°
